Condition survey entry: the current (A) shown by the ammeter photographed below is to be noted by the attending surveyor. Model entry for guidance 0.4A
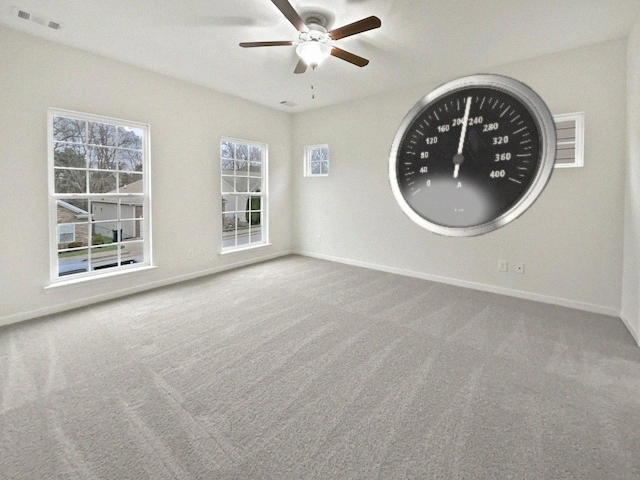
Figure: 220A
